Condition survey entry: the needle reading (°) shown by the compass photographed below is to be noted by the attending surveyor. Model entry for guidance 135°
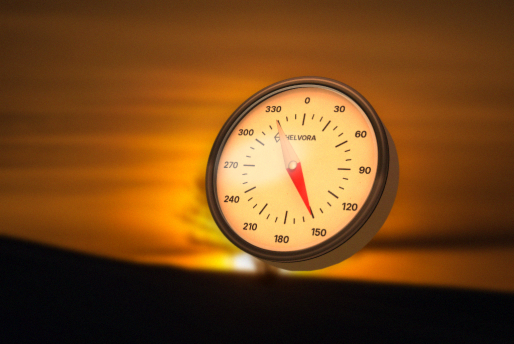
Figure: 150°
